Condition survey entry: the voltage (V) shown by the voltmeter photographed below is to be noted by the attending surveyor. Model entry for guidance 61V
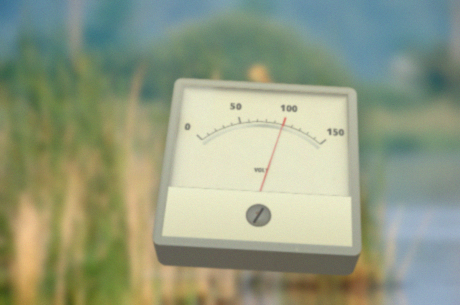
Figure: 100V
